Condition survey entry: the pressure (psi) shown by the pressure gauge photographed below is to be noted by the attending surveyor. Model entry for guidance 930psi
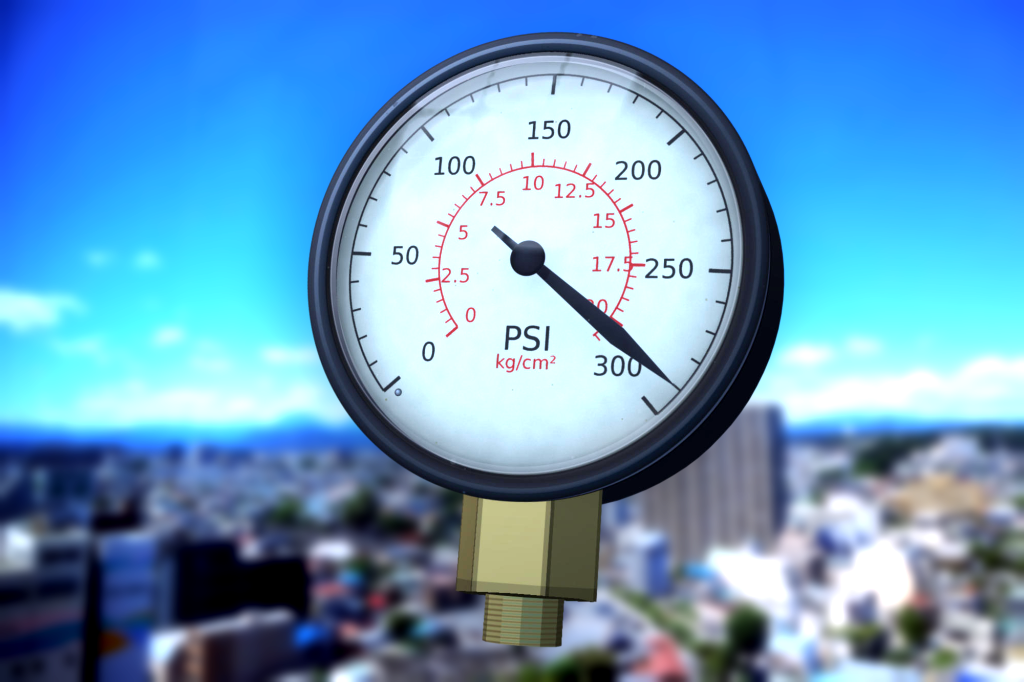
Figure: 290psi
